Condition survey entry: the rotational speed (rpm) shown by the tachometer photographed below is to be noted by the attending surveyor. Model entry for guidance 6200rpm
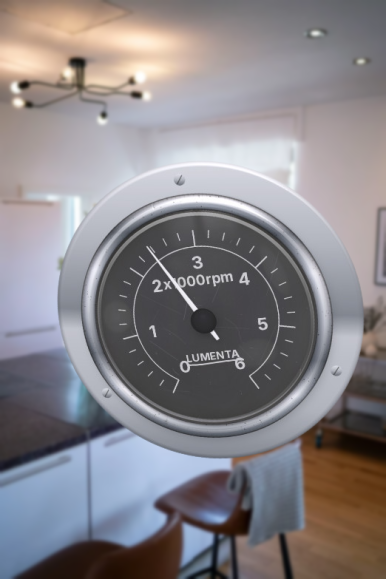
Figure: 2400rpm
